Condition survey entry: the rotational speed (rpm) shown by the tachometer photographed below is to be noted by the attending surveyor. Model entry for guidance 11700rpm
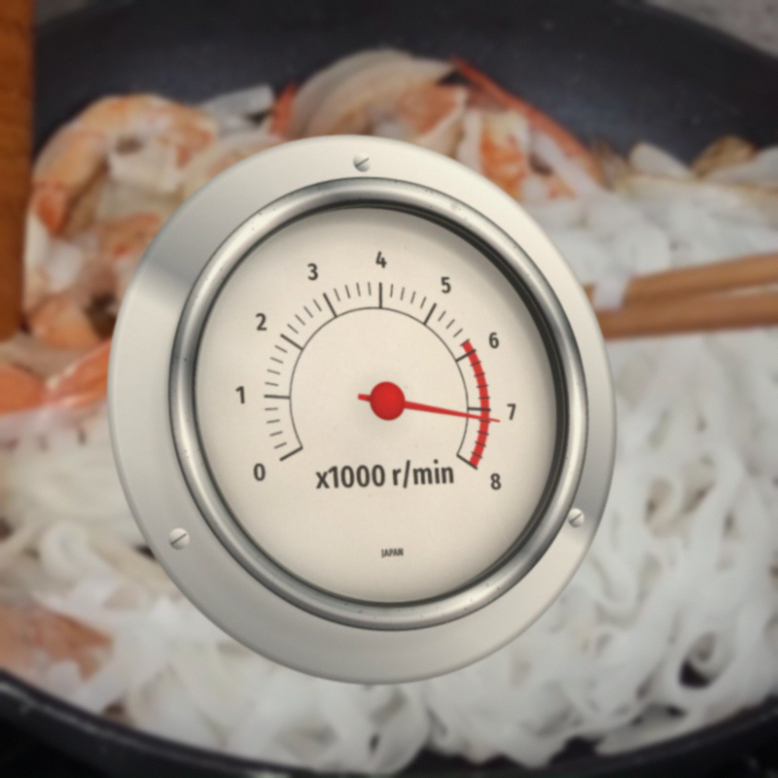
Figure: 7200rpm
